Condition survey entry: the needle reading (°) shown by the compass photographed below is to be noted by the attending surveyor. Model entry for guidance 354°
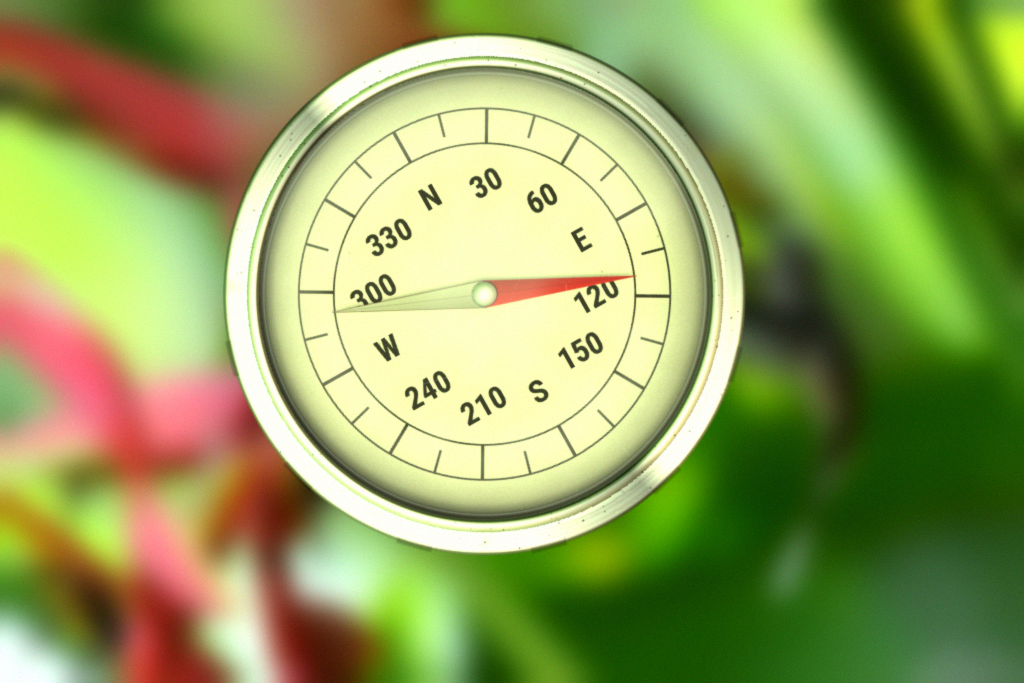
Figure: 112.5°
